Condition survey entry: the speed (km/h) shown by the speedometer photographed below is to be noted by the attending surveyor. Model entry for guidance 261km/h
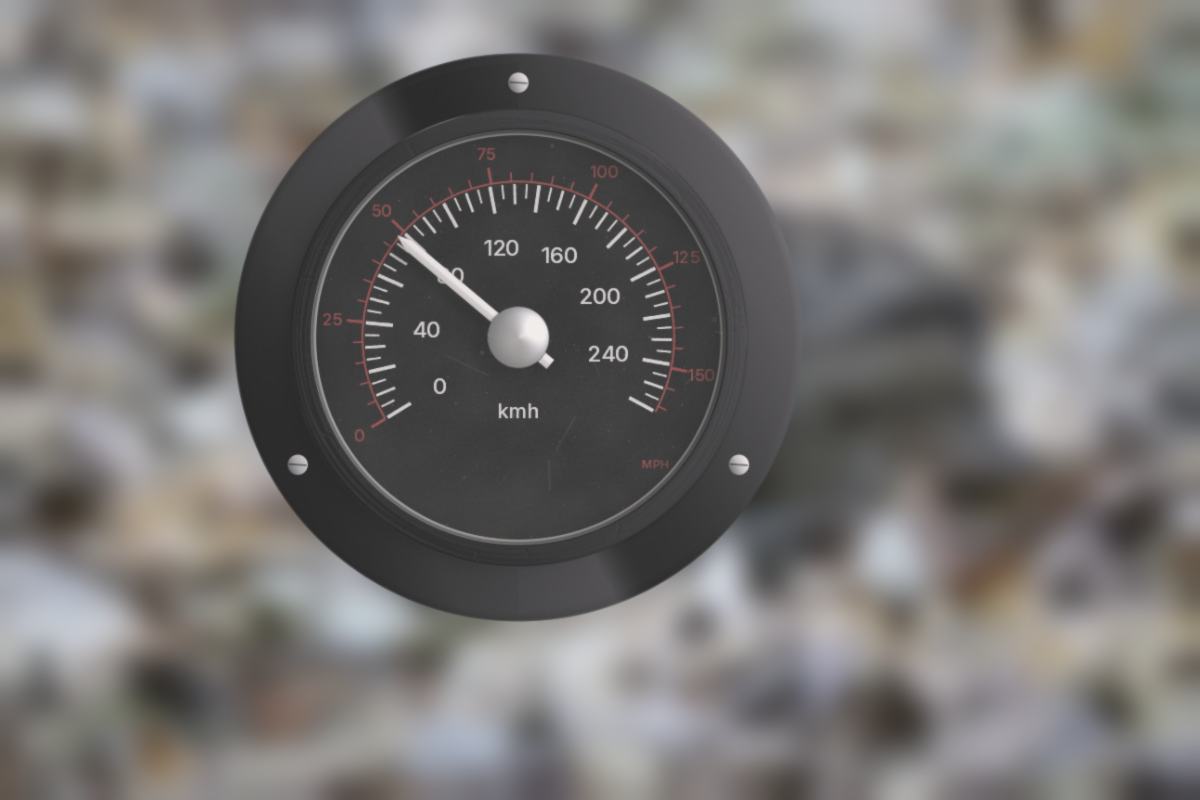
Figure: 77.5km/h
